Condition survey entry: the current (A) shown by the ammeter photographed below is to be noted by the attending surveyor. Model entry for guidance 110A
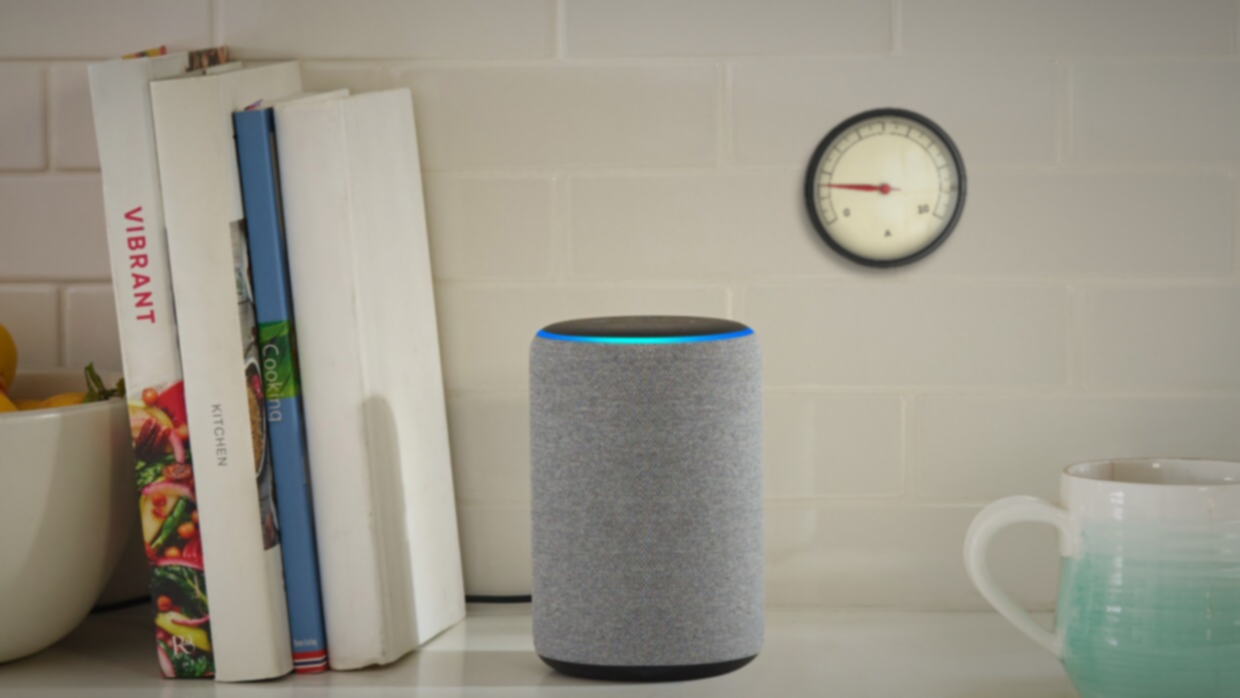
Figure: 1.5A
